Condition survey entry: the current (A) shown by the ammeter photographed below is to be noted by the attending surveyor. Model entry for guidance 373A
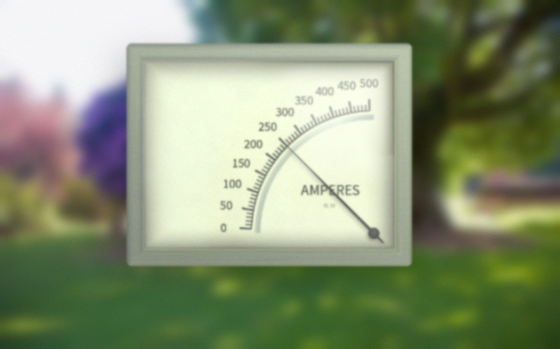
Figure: 250A
